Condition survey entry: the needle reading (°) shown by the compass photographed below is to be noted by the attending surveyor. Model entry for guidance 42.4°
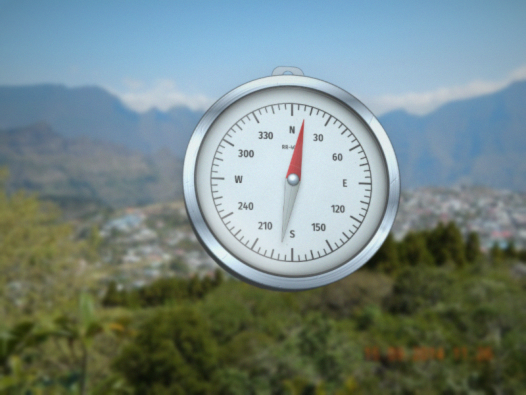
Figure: 10°
